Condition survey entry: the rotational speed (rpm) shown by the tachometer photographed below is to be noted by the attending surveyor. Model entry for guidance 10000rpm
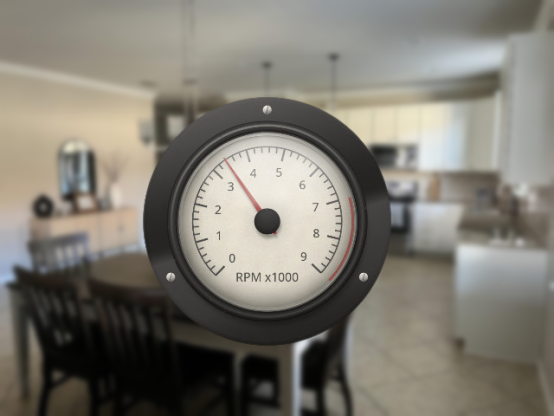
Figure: 3400rpm
